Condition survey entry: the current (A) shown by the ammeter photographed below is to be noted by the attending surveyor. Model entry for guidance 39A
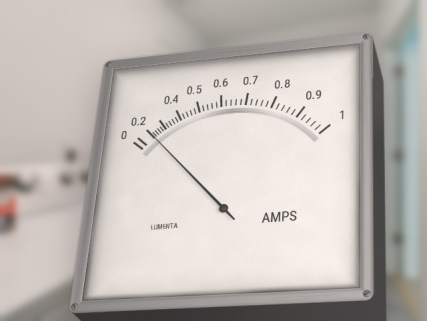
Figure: 0.2A
